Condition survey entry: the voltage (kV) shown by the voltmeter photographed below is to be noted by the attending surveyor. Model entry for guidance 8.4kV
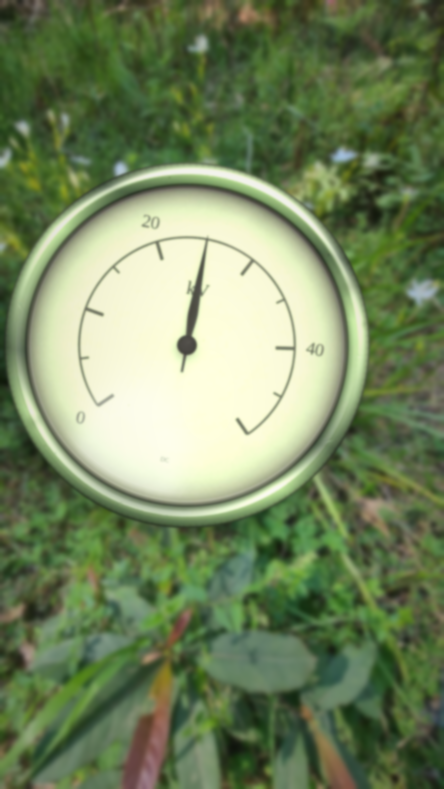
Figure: 25kV
